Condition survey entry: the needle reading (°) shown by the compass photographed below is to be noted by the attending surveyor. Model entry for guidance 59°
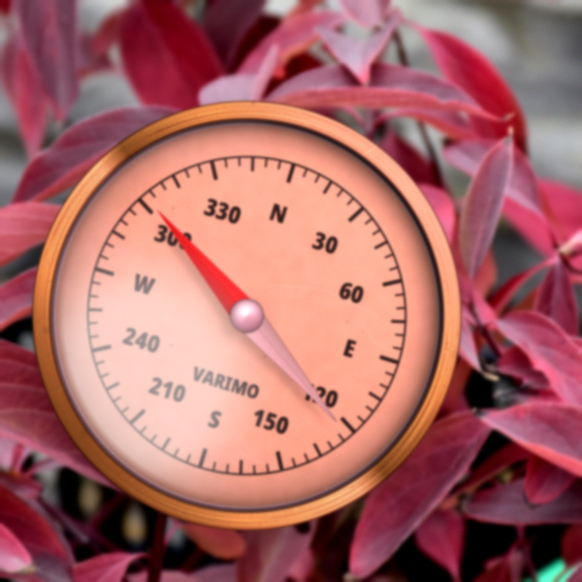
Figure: 302.5°
